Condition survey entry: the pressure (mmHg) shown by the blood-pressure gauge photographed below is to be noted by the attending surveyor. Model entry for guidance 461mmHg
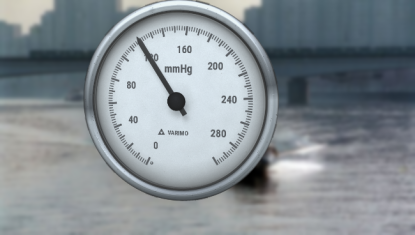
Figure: 120mmHg
